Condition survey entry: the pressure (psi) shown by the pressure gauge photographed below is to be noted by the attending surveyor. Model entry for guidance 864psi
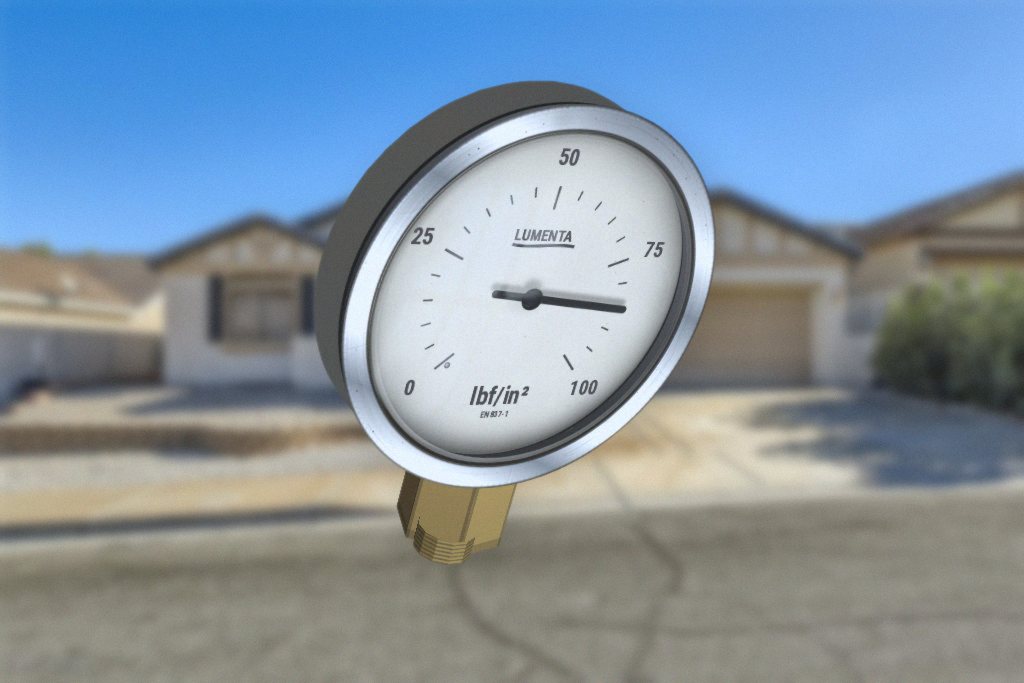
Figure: 85psi
